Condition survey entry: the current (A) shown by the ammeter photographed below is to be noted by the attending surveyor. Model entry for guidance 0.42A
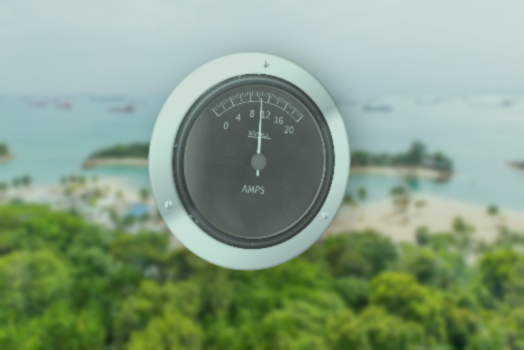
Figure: 10A
